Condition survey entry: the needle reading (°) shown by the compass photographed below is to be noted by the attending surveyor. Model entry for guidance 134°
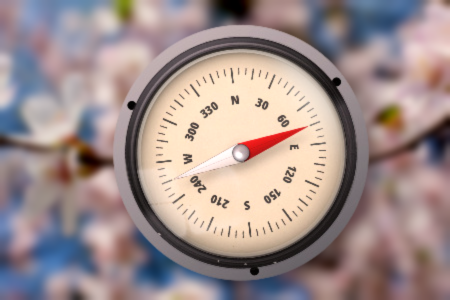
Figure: 75°
